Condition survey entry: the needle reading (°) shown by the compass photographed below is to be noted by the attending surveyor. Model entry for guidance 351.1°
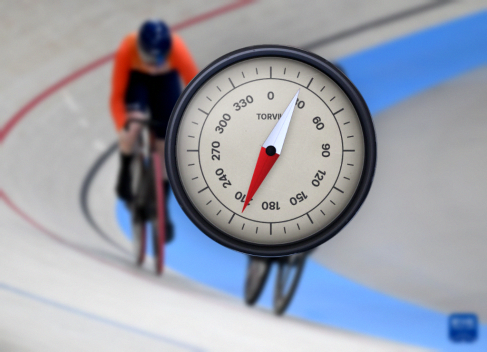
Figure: 205°
